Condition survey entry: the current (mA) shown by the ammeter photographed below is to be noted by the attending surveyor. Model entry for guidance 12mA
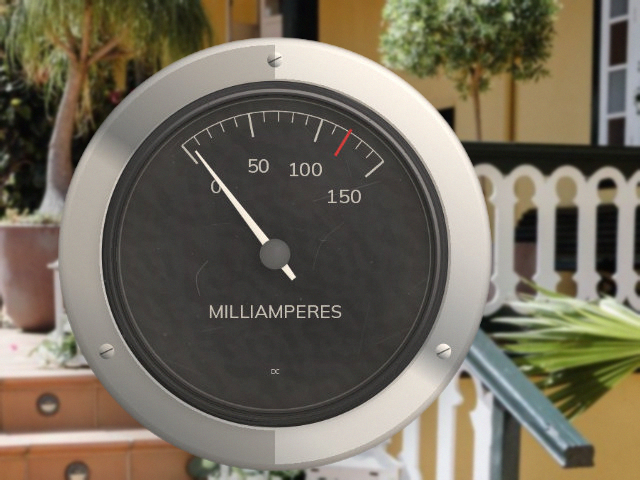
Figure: 5mA
